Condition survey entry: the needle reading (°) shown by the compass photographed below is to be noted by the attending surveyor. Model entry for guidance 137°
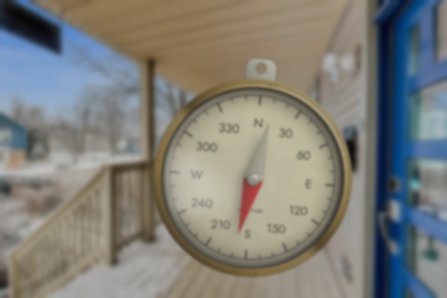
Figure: 190°
